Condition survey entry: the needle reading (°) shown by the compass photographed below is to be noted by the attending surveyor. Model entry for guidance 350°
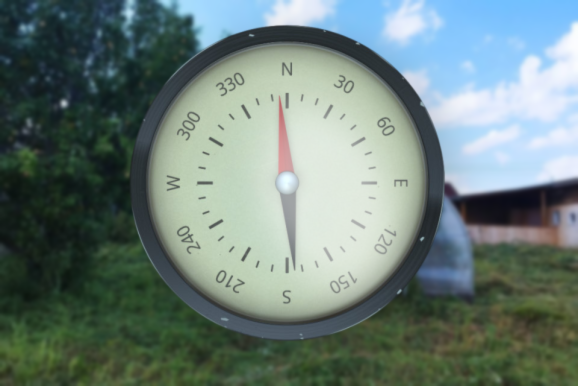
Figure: 355°
